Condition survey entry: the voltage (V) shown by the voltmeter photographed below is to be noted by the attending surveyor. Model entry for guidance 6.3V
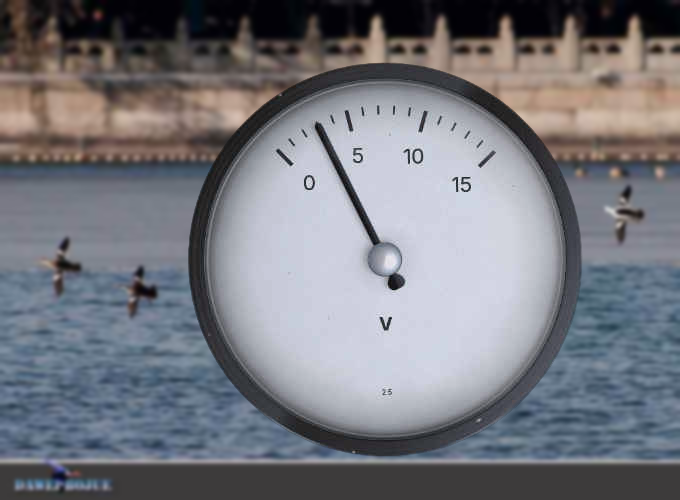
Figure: 3V
